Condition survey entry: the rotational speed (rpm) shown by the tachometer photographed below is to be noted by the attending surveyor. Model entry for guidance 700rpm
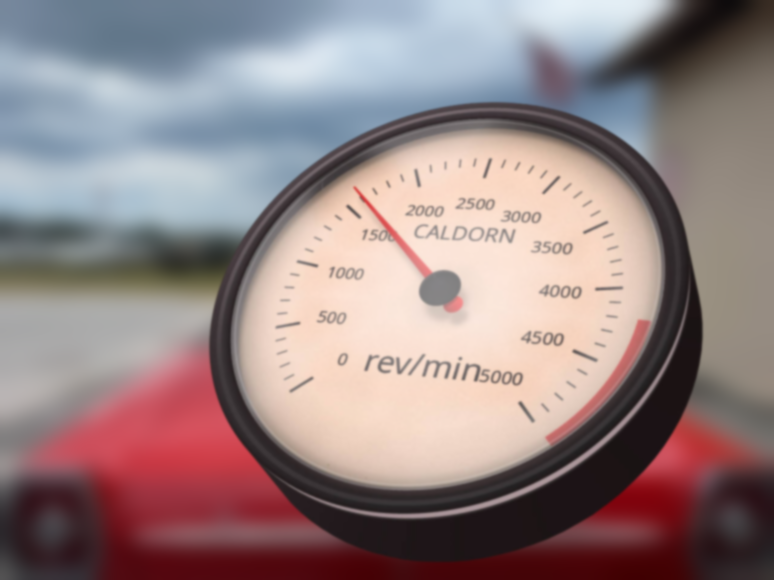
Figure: 1600rpm
